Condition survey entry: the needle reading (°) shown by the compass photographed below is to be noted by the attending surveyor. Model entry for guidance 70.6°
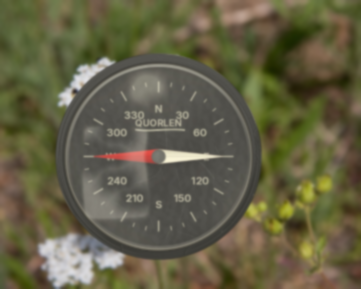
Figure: 270°
